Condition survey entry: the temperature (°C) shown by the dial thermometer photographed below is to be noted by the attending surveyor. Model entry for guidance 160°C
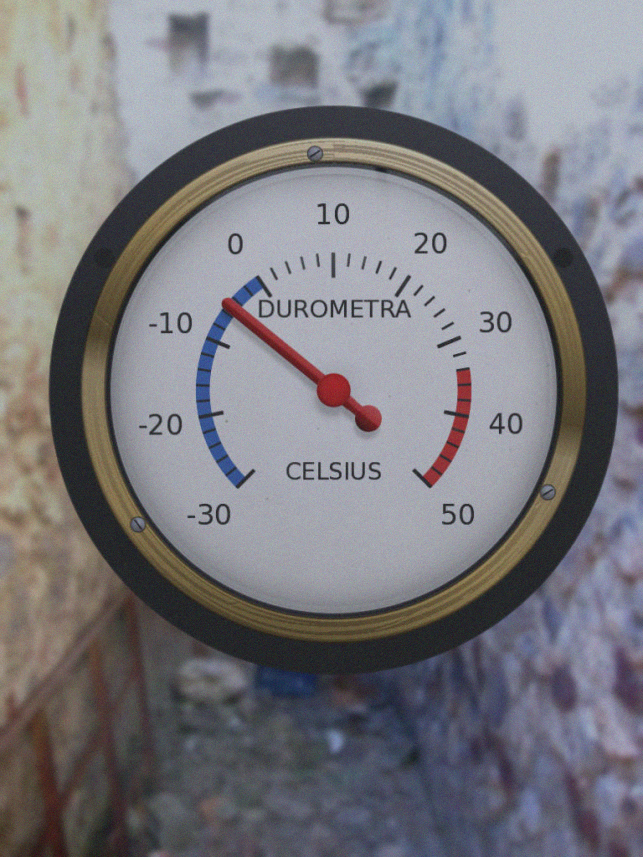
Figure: -5°C
